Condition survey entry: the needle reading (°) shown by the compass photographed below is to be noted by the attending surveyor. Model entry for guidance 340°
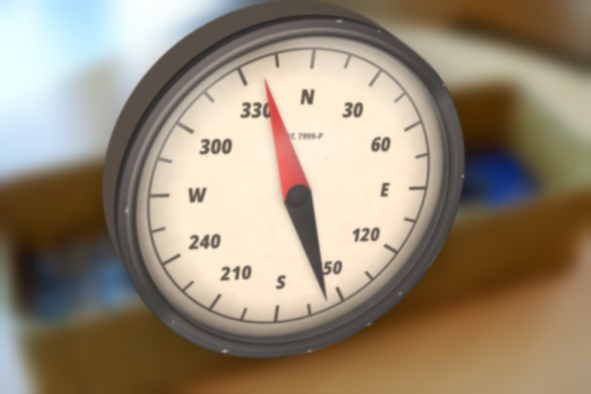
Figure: 337.5°
